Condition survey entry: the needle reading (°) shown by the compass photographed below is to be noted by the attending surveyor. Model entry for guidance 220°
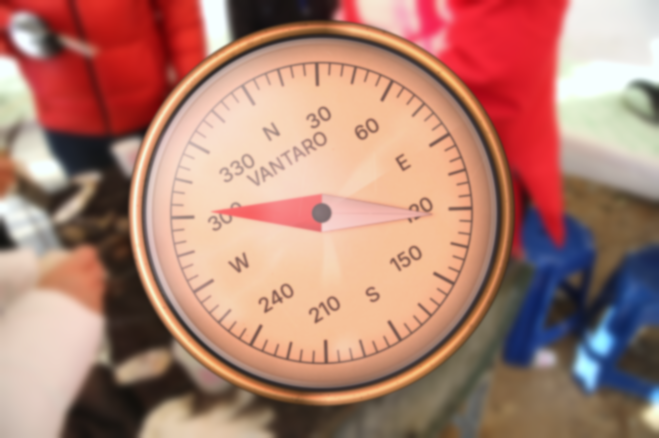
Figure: 302.5°
